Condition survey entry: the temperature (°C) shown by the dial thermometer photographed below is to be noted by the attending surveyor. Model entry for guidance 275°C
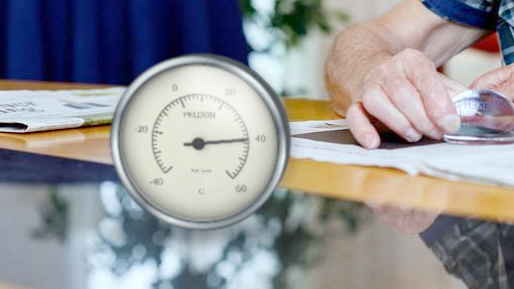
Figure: 40°C
